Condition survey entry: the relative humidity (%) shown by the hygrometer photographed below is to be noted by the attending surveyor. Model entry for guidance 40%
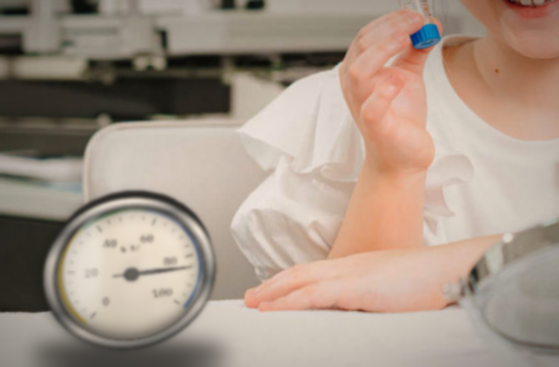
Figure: 84%
